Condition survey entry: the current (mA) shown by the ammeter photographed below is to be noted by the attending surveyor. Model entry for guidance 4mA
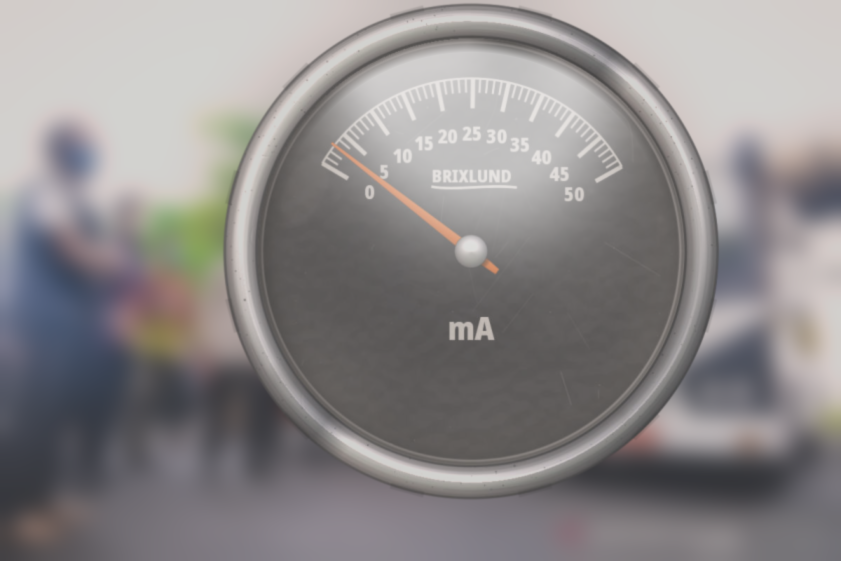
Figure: 3mA
